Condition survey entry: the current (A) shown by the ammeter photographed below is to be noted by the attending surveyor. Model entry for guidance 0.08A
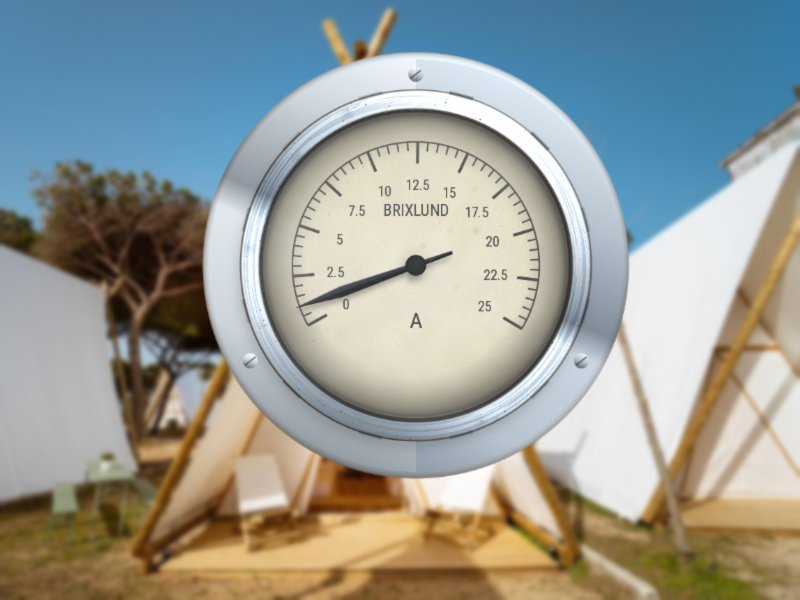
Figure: 1A
